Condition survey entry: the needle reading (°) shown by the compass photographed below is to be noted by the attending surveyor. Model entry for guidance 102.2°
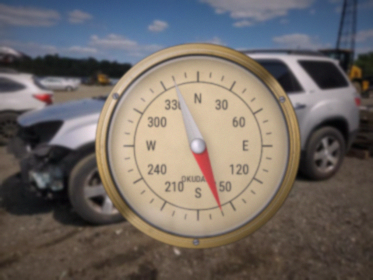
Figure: 160°
